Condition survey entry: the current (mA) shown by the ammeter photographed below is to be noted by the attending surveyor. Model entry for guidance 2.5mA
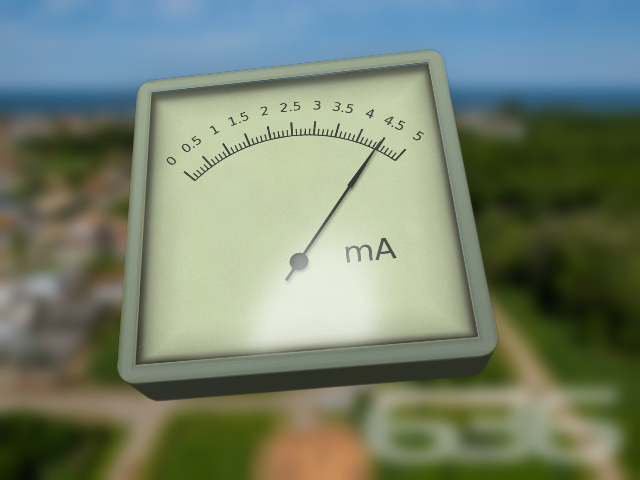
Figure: 4.5mA
